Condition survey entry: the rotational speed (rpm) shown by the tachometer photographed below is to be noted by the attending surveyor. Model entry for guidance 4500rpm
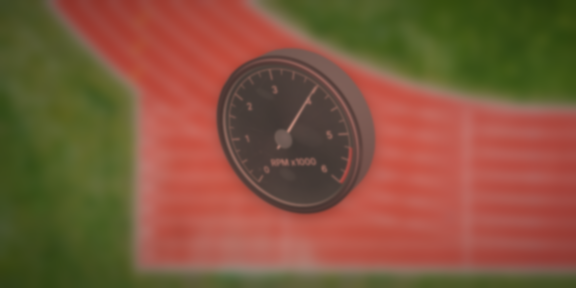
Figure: 4000rpm
